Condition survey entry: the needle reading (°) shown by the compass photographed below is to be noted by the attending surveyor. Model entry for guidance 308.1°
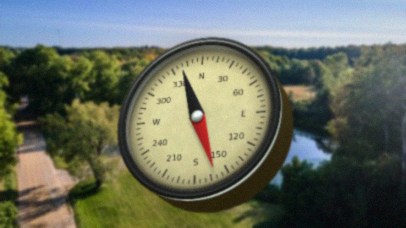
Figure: 160°
